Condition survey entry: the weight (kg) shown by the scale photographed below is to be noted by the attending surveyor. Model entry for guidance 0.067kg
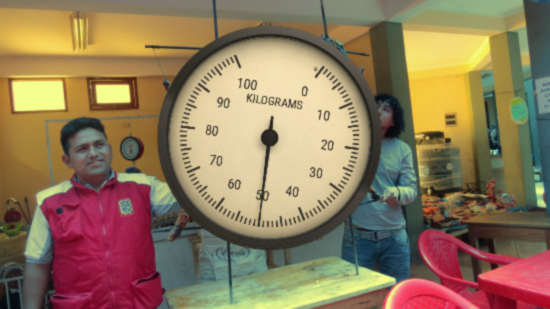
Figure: 50kg
